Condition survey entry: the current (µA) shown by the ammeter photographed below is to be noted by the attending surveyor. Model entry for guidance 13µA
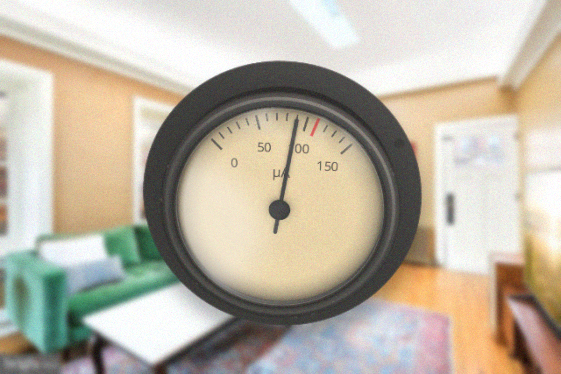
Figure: 90µA
